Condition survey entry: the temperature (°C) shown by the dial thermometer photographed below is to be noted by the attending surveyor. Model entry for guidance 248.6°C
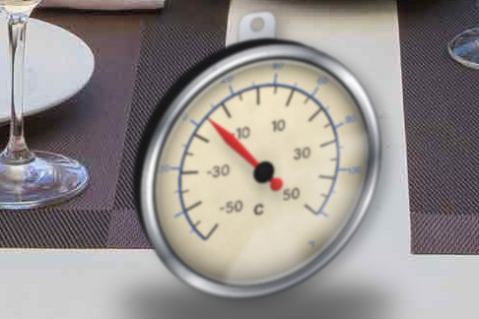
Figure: -15°C
